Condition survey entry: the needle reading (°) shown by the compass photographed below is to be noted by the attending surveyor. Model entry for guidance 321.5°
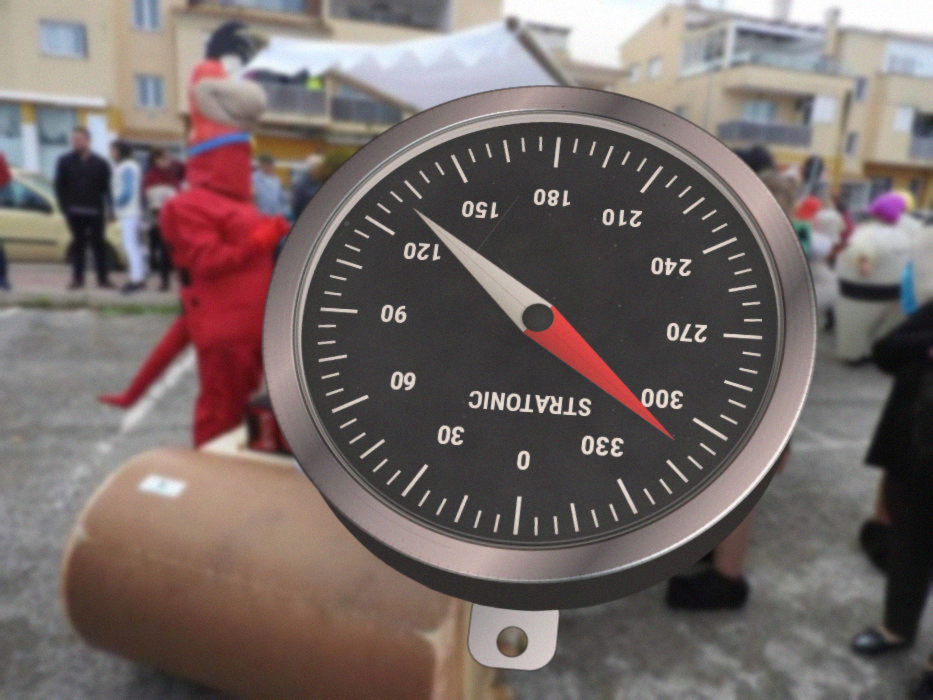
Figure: 310°
